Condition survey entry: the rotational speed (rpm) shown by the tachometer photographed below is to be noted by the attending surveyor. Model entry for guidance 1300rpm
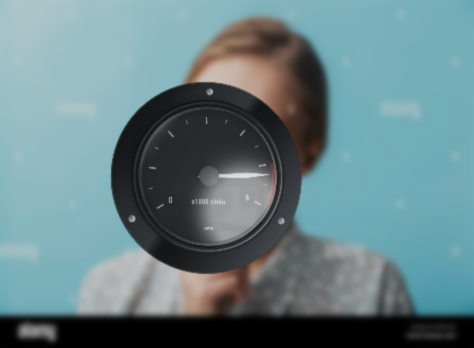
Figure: 5250rpm
